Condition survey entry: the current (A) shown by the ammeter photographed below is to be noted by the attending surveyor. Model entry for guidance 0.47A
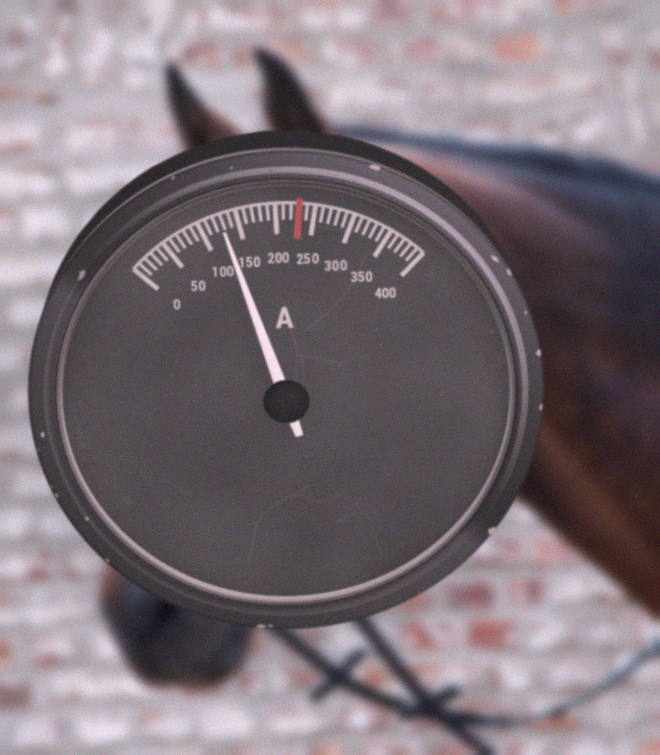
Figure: 130A
